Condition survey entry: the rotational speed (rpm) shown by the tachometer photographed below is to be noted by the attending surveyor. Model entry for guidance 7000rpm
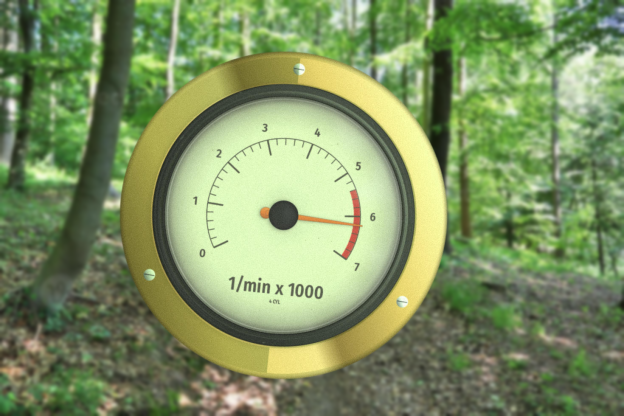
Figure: 6200rpm
